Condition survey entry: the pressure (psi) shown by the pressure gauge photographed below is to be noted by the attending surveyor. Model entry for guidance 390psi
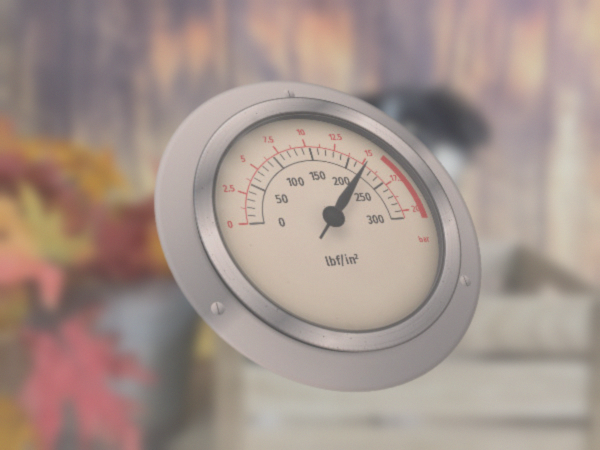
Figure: 220psi
